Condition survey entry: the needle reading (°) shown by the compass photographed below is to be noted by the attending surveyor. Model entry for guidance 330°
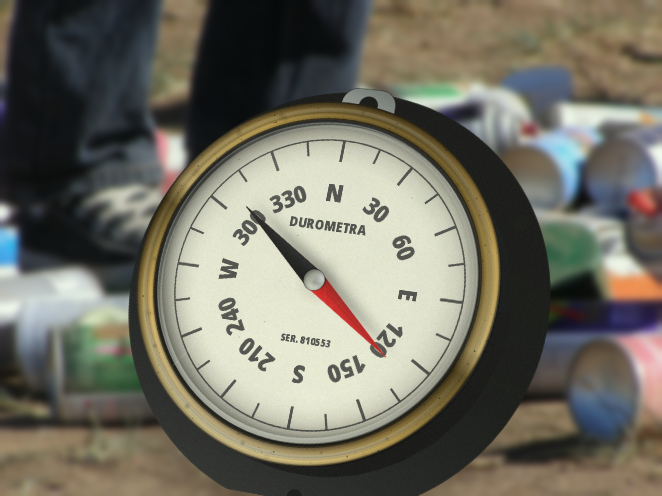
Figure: 127.5°
